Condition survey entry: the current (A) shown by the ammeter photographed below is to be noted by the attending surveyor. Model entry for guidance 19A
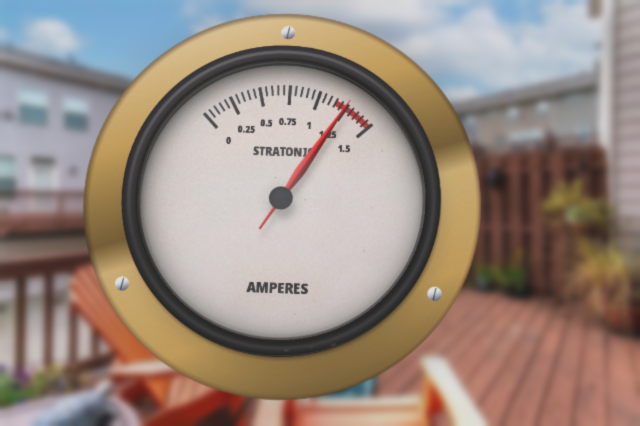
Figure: 1.25A
